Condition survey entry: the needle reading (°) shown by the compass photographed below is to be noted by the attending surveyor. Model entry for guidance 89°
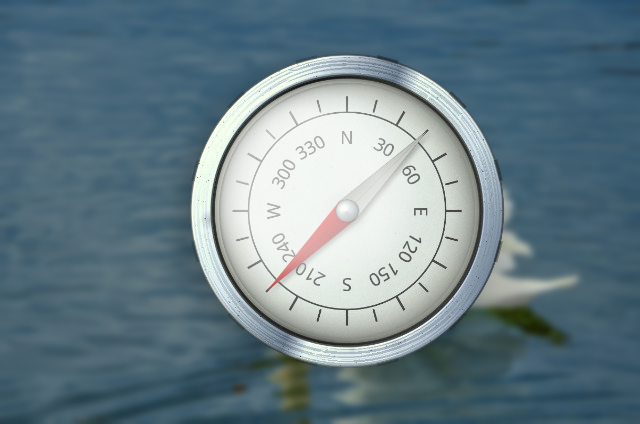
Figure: 225°
